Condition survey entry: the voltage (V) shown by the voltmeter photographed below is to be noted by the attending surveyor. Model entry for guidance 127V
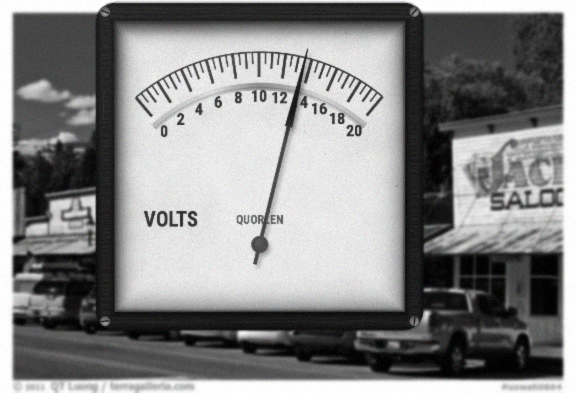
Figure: 13.5V
